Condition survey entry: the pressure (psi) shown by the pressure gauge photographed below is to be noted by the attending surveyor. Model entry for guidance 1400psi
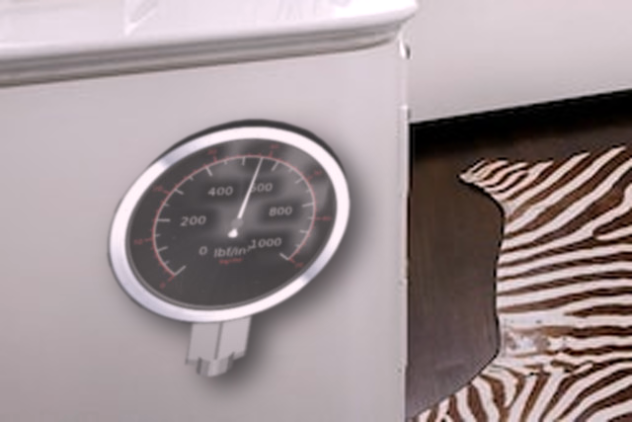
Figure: 550psi
